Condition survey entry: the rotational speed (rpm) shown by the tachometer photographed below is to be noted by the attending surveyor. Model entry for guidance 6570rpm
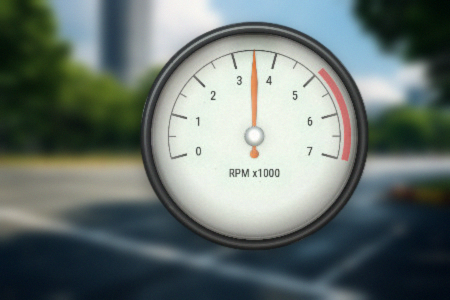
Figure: 3500rpm
